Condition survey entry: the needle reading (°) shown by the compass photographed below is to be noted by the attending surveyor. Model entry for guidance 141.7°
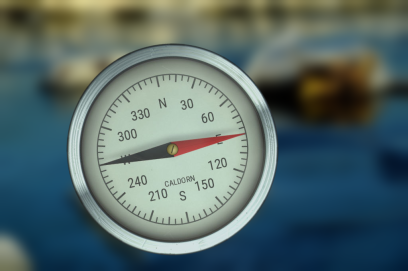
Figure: 90°
